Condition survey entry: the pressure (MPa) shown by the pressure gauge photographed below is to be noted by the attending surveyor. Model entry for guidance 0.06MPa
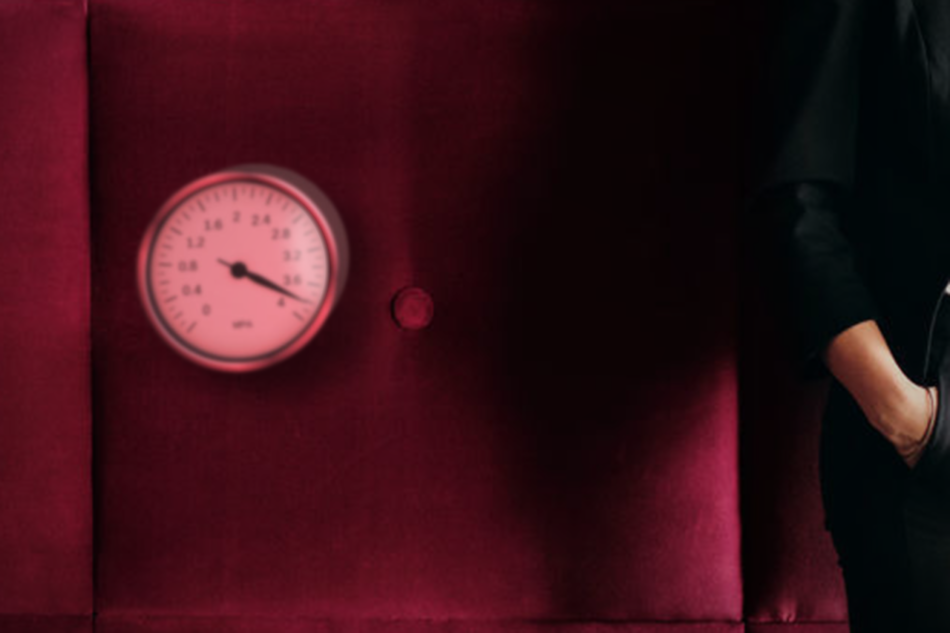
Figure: 3.8MPa
